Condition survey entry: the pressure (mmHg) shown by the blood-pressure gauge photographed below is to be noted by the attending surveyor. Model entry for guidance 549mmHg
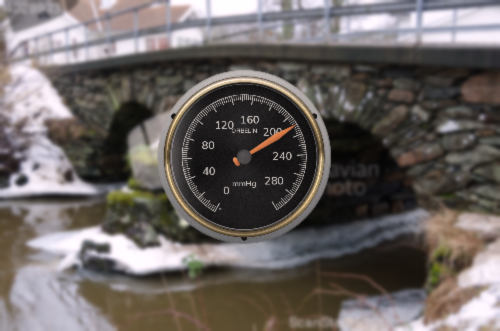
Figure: 210mmHg
